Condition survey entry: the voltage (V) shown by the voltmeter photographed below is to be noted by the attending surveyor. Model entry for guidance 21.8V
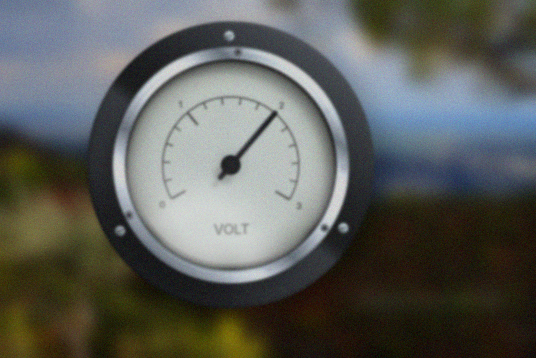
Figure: 2V
